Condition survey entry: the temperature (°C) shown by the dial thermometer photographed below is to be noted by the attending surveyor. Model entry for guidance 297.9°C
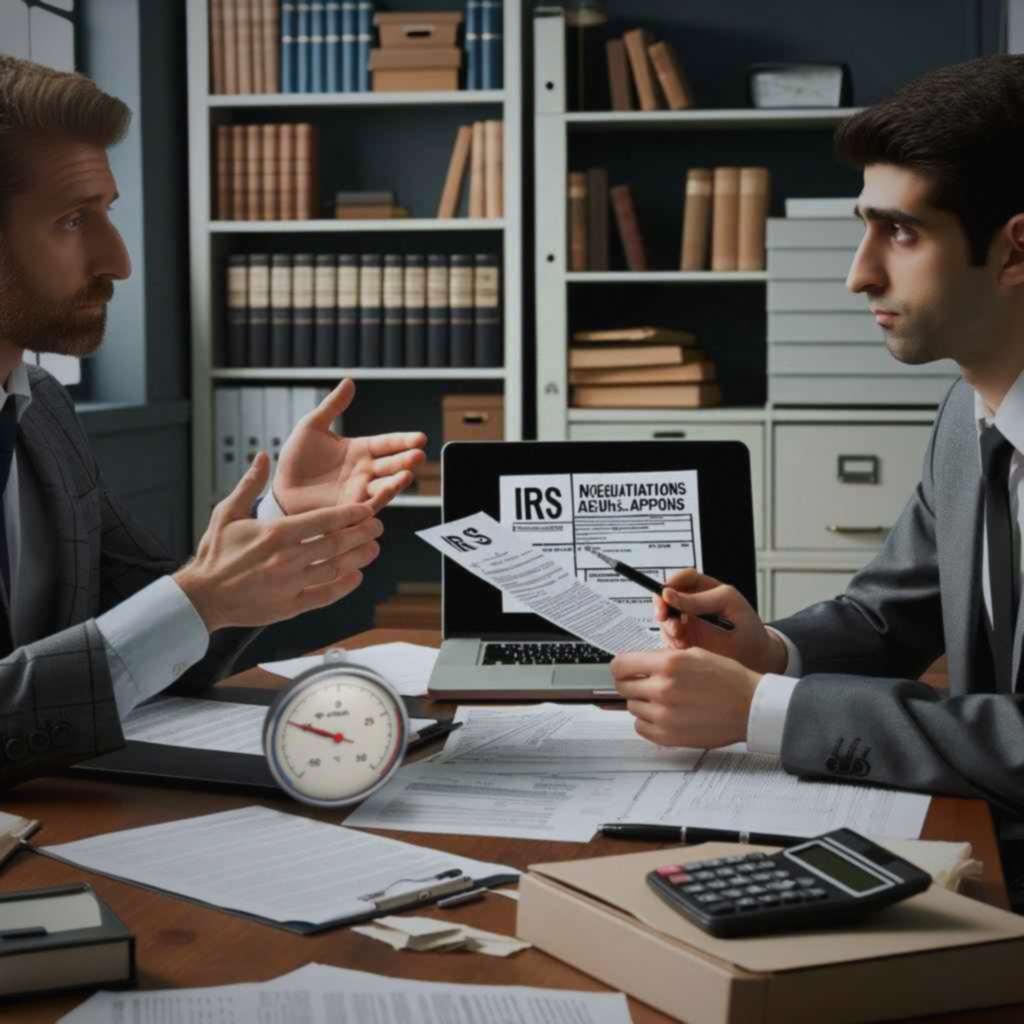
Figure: -25°C
